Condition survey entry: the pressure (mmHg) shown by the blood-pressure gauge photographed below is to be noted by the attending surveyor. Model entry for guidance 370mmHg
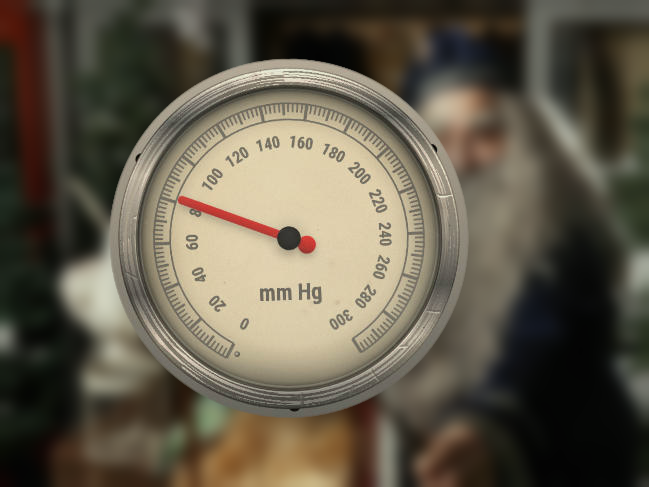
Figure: 82mmHg
